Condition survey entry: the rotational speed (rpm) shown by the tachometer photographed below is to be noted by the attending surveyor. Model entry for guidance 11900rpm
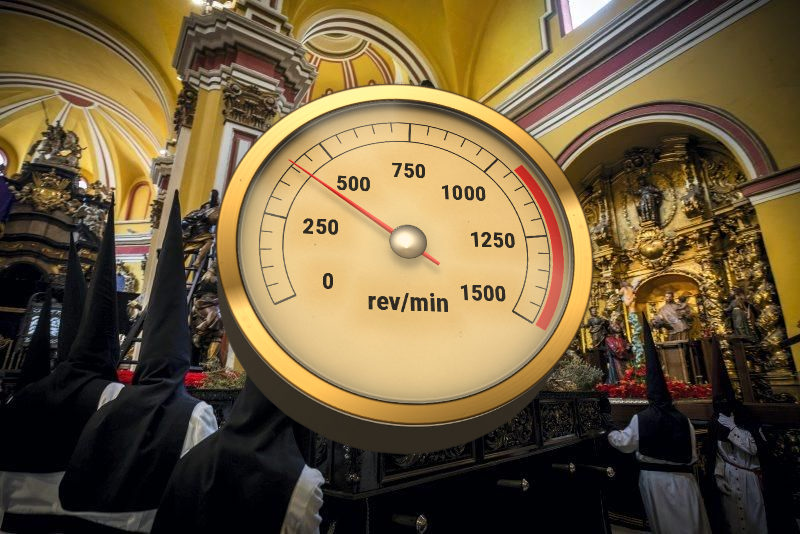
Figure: 400rpm
